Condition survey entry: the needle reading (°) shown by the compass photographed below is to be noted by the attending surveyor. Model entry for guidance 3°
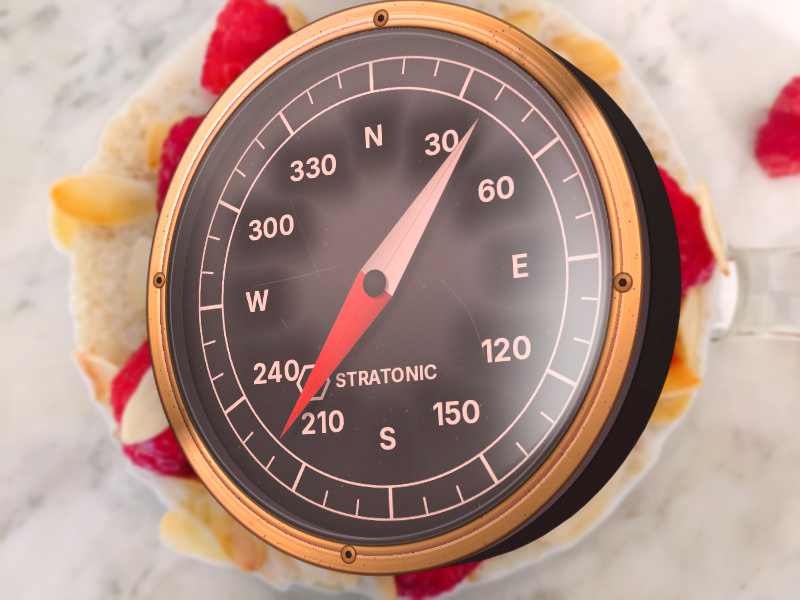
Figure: 220°
